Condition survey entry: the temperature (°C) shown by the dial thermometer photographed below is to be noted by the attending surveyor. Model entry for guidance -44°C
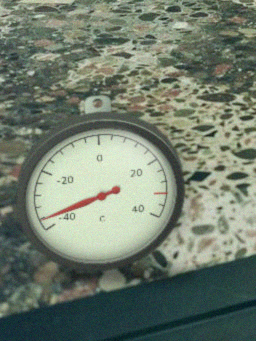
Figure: -36°C
